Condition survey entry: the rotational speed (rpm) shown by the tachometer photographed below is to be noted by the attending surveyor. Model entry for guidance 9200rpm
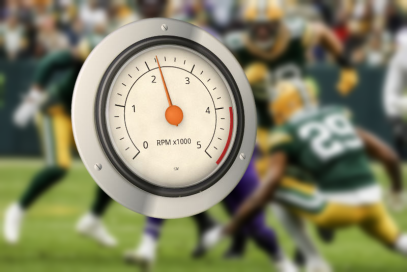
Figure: 2200rpm
